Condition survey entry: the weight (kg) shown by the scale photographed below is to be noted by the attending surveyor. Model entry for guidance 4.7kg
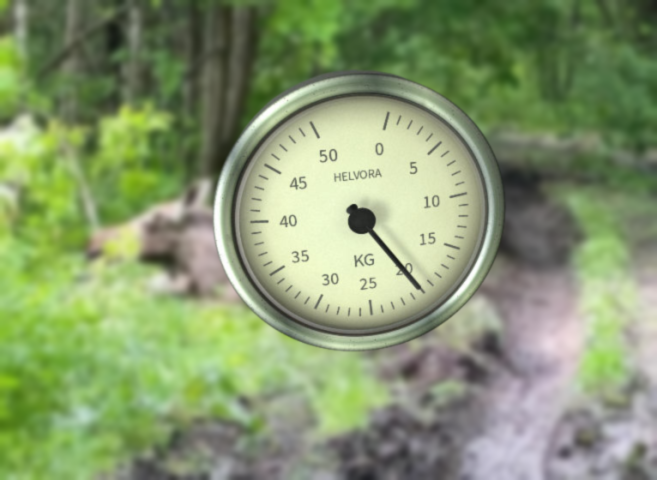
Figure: 20kg
